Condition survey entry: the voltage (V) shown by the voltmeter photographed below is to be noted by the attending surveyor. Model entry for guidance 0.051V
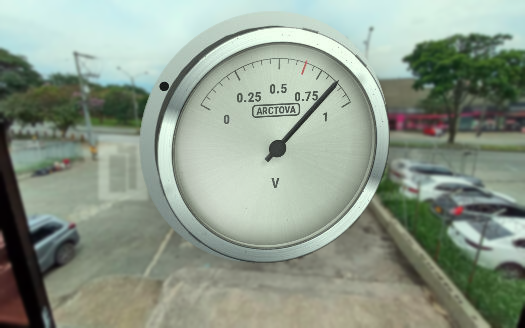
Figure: 0.85V
